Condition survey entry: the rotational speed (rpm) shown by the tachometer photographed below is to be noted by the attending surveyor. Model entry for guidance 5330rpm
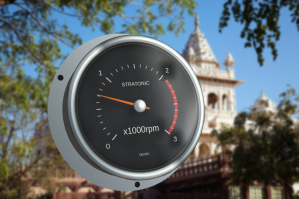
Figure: 700rpm
